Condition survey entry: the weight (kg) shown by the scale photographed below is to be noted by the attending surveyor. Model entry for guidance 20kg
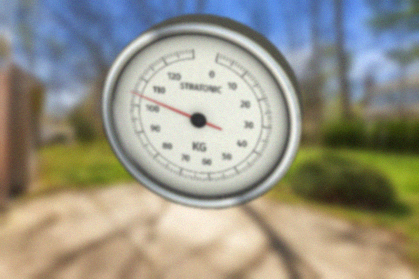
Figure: 105kg
